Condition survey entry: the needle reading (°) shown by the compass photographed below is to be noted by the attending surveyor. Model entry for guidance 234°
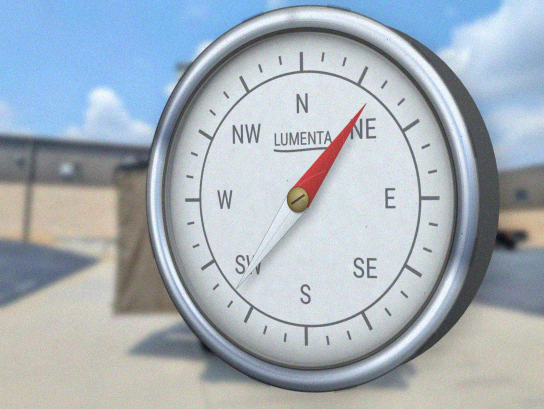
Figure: 40°
